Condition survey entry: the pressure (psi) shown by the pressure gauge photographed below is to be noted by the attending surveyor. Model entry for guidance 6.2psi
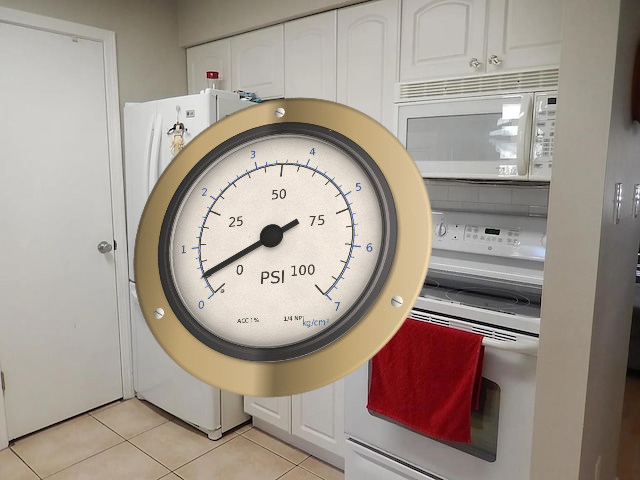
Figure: 5psi
